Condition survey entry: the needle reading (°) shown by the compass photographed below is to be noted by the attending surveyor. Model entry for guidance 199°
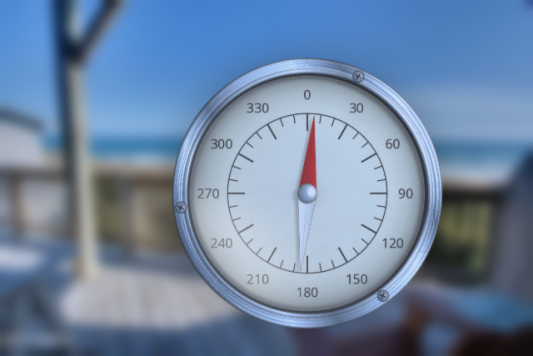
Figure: 5°
